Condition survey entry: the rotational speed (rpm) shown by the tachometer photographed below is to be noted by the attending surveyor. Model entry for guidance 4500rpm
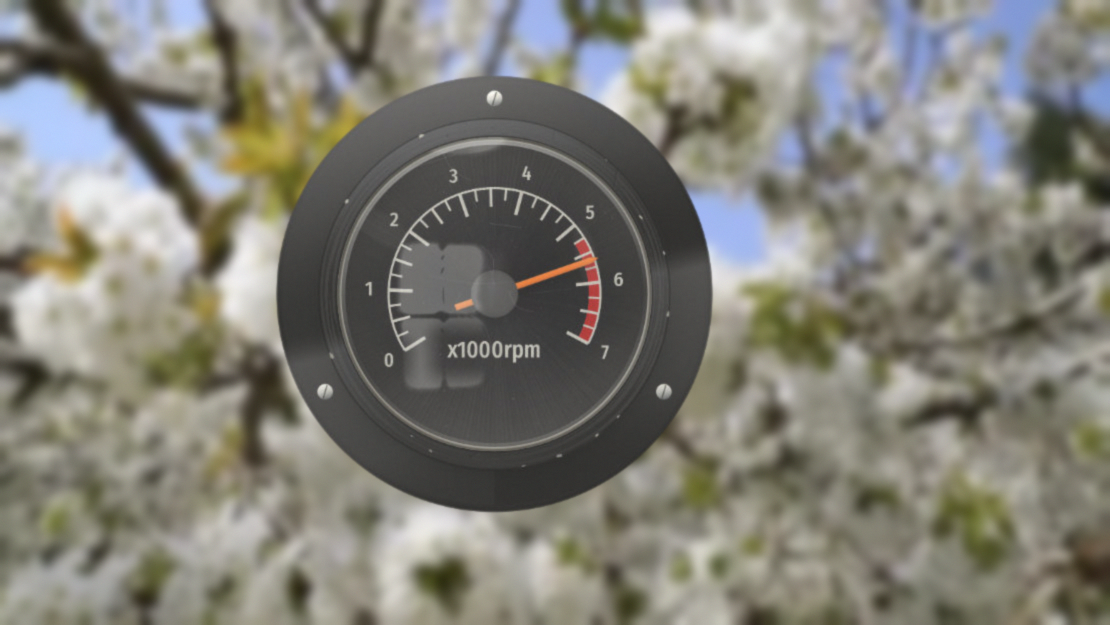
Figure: 5625rpm
